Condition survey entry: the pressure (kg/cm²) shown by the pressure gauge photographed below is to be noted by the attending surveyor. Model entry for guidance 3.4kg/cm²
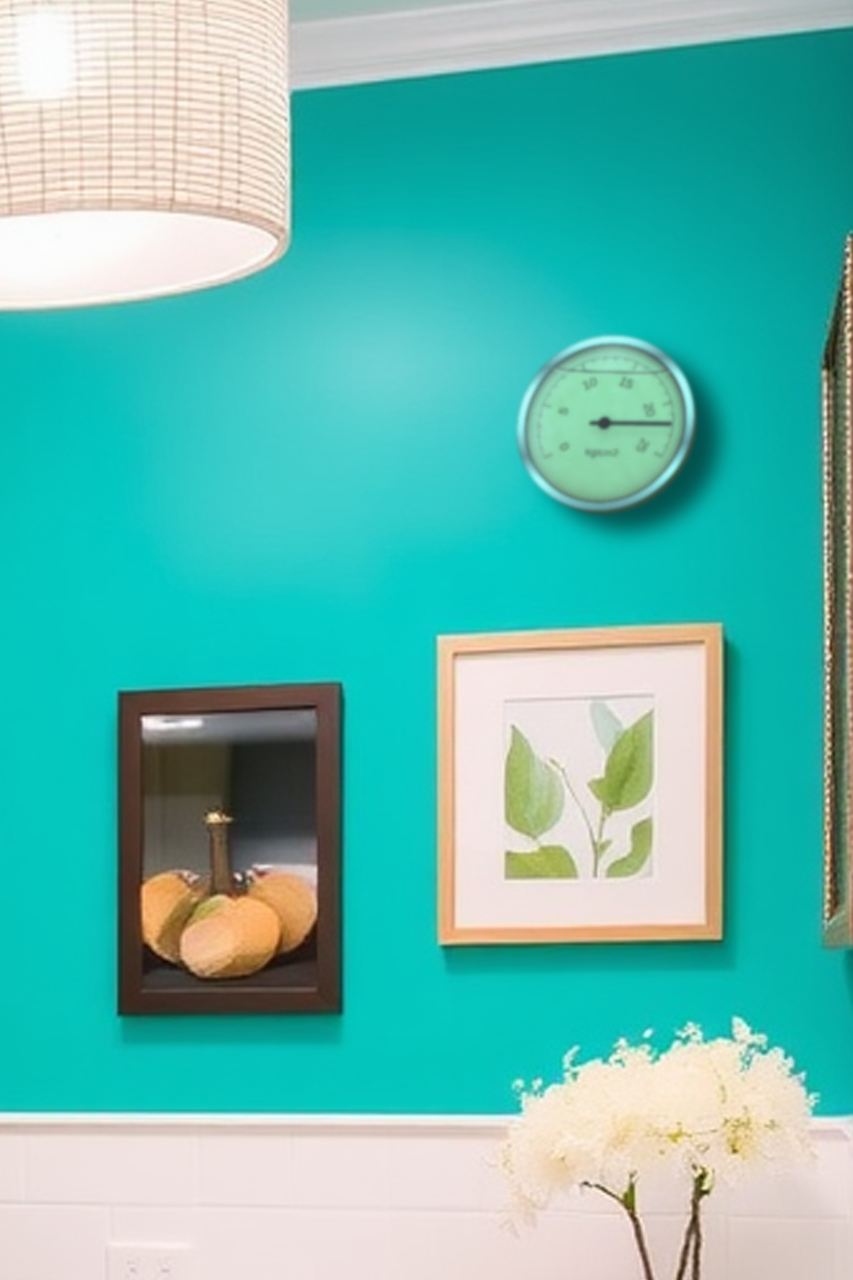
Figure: 22kg/cm²
